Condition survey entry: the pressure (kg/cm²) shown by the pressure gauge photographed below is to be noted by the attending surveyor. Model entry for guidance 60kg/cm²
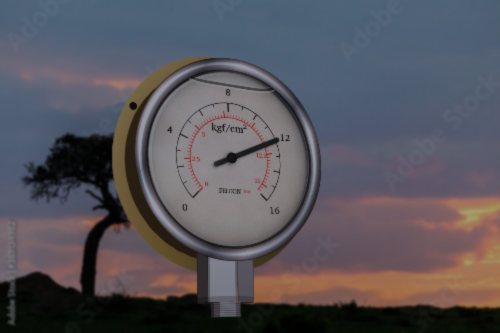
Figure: 12kg/cm²
